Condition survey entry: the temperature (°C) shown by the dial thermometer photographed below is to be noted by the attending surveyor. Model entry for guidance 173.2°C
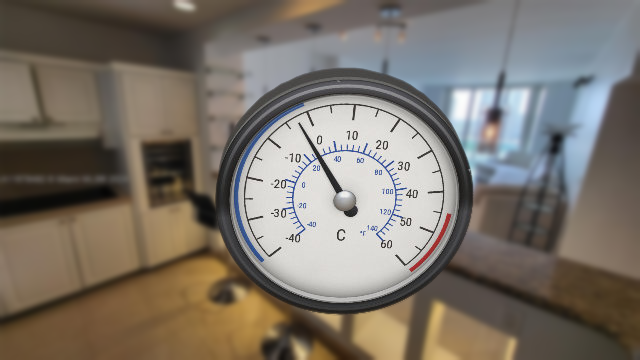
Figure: -2.5°C
